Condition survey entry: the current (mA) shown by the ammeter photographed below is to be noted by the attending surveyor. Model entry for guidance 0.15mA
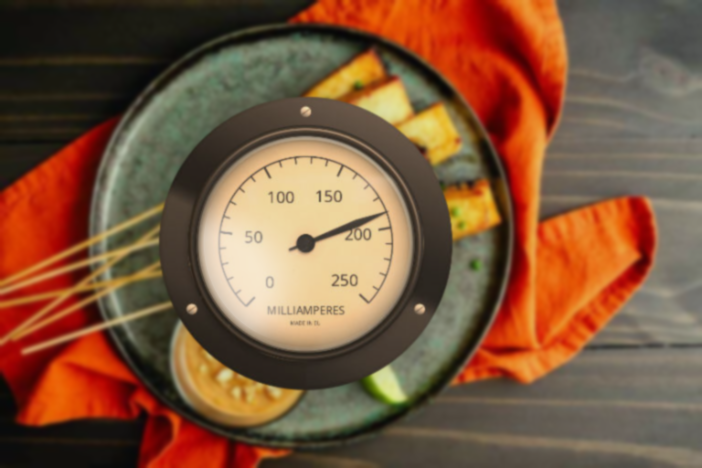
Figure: 190mA
